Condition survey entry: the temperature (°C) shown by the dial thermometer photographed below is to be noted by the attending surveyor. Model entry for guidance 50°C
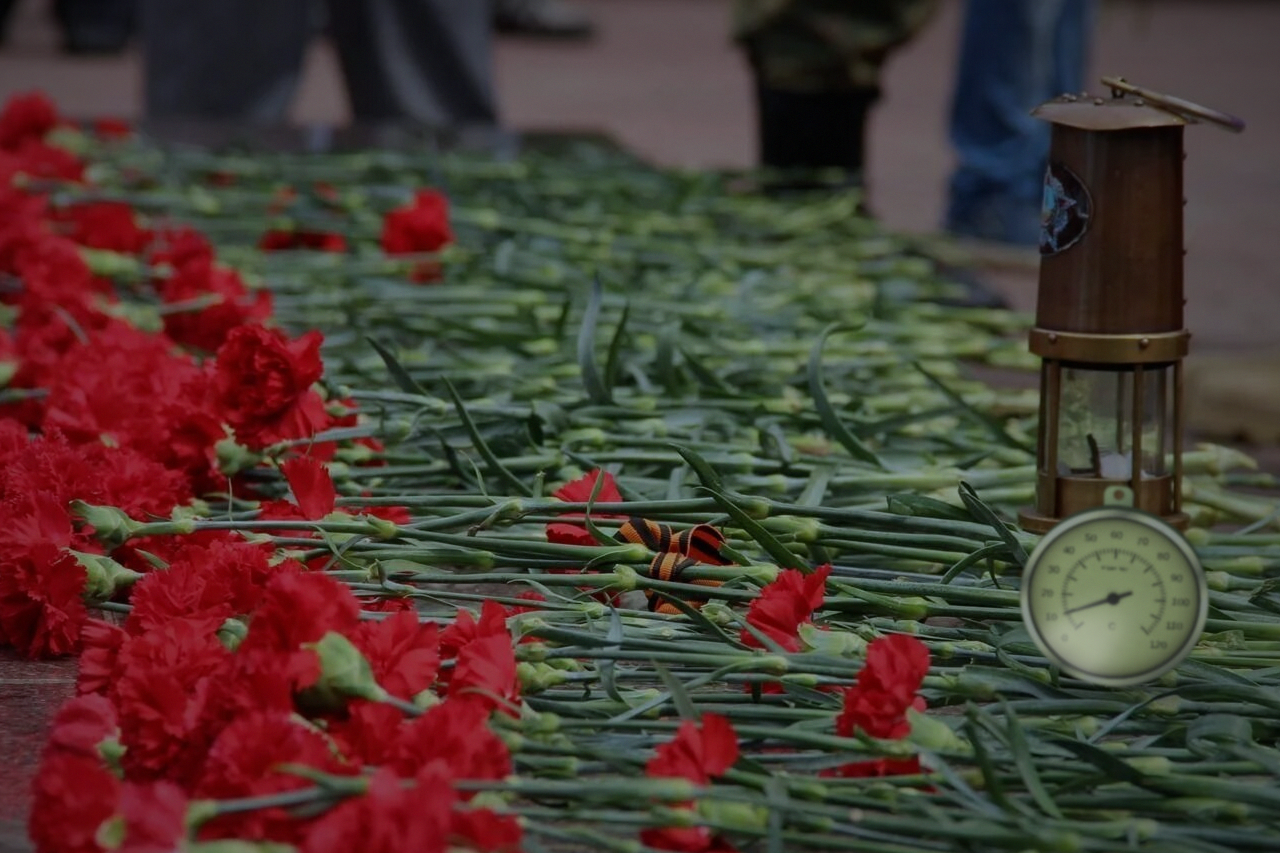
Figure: 10°C
